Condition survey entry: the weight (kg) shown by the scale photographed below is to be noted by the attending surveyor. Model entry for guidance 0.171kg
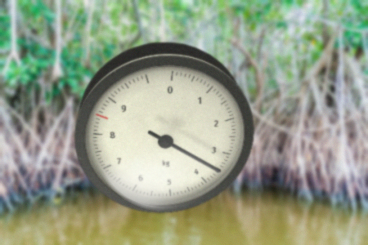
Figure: 3.5kg
